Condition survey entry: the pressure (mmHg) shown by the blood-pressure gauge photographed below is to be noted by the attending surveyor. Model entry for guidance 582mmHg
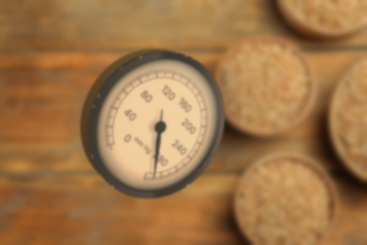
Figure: 290mmHg
